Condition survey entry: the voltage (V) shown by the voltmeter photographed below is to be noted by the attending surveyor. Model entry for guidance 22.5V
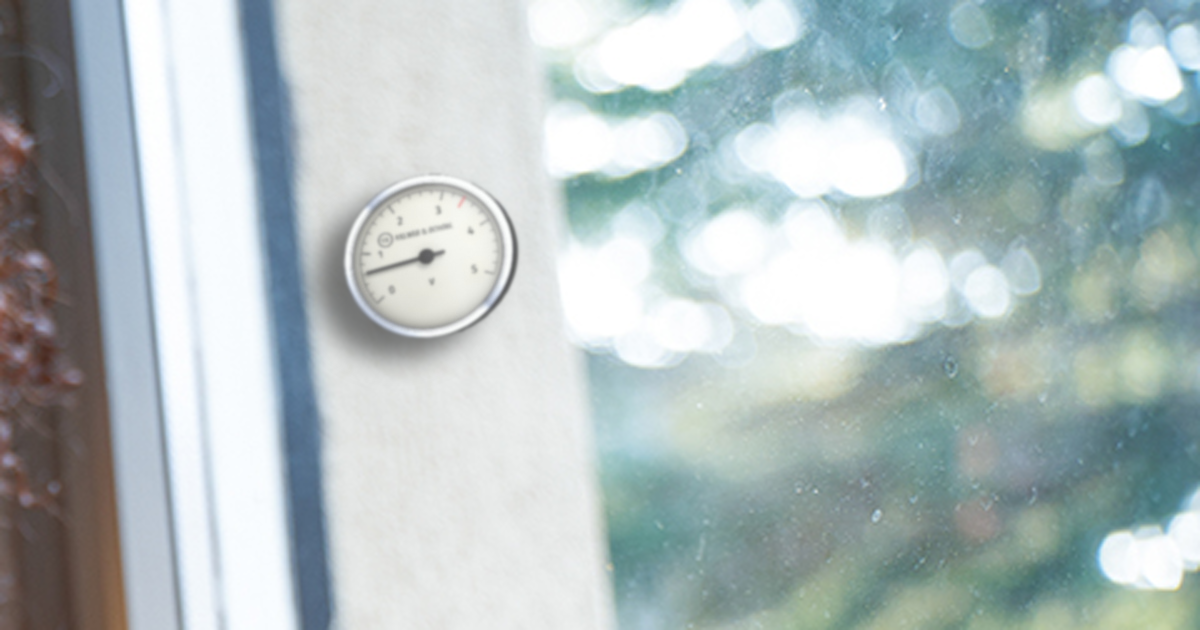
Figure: 0.6V
